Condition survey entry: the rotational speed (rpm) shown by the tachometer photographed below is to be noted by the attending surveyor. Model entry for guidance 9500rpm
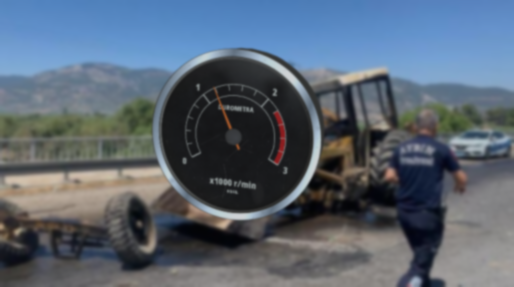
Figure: 1200rpm
